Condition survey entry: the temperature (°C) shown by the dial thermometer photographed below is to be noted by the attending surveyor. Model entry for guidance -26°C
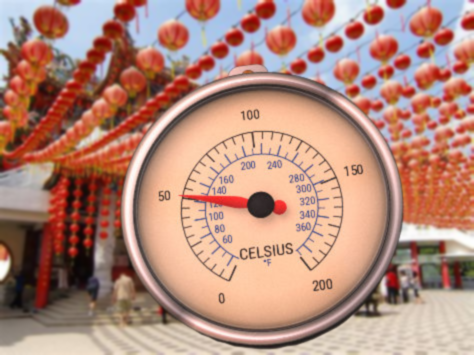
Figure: 50°C
